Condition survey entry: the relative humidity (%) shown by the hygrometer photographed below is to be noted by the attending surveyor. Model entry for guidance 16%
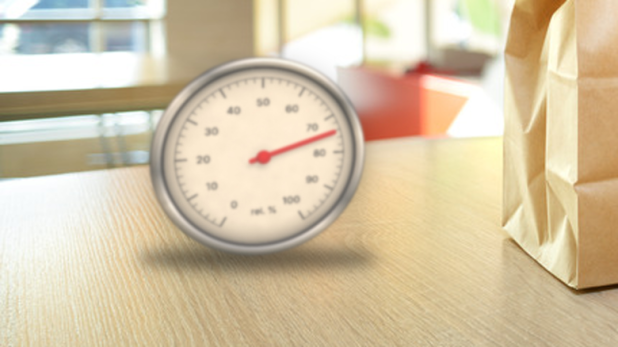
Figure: 74%
